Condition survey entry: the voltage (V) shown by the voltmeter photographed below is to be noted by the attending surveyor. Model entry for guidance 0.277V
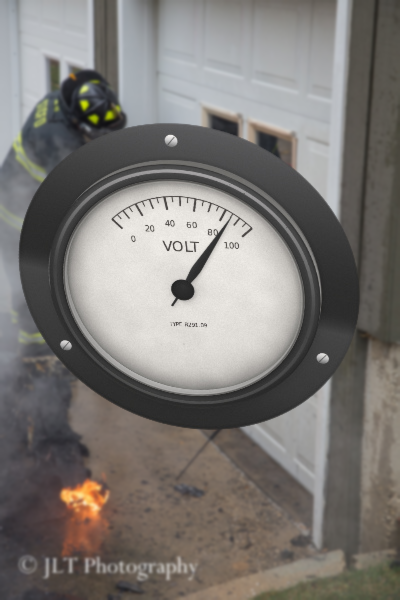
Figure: 85V
